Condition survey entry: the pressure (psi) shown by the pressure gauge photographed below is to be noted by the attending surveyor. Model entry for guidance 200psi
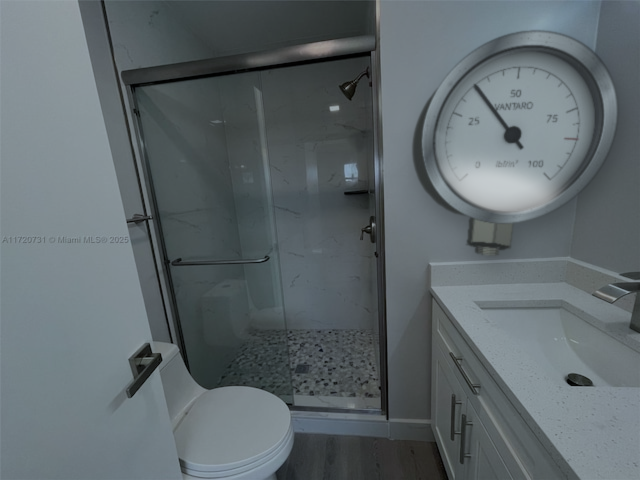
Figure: 35psi
